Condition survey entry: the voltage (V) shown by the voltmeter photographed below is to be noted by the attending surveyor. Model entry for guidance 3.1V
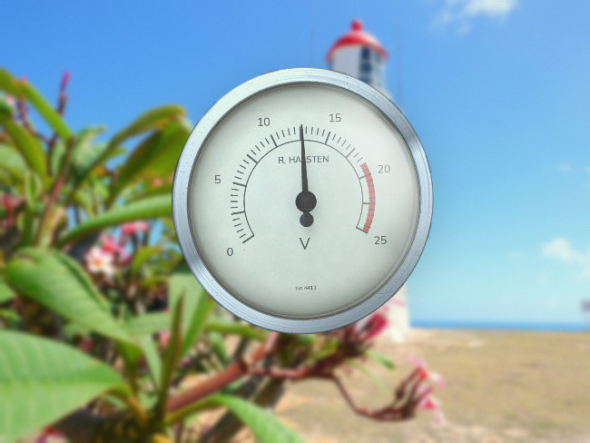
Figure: 12.5V
